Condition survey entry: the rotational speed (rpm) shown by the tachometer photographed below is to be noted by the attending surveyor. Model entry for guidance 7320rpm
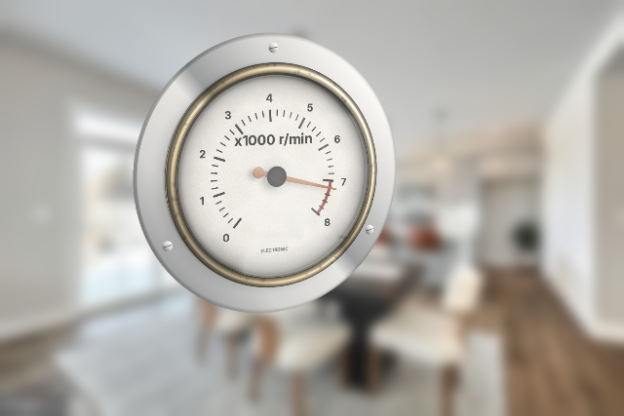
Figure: 7200rpm
